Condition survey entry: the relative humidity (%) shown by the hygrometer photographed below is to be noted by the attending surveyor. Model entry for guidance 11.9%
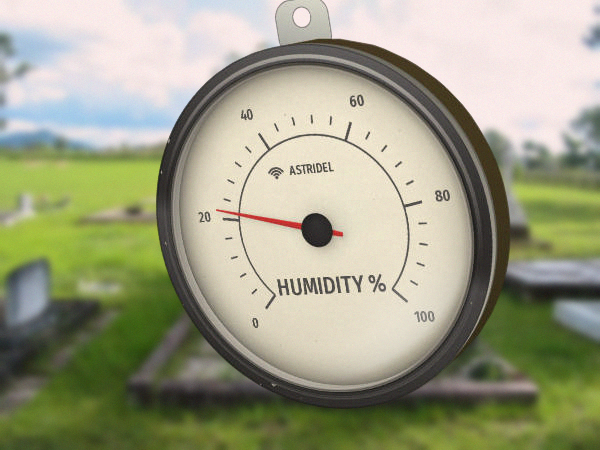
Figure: 22%
